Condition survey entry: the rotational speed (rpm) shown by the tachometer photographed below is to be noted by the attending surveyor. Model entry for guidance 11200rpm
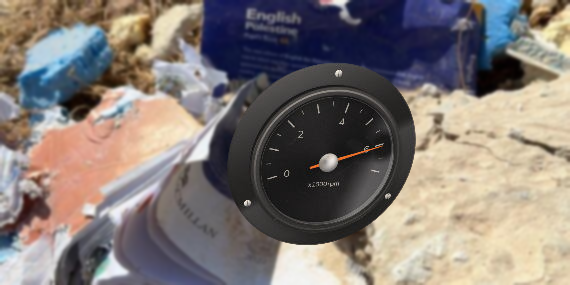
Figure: 6000rpm
